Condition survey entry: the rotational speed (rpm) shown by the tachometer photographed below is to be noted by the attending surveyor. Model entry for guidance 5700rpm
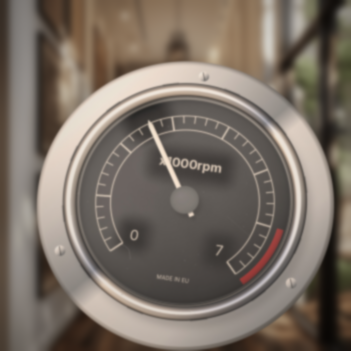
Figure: 2600rpm
